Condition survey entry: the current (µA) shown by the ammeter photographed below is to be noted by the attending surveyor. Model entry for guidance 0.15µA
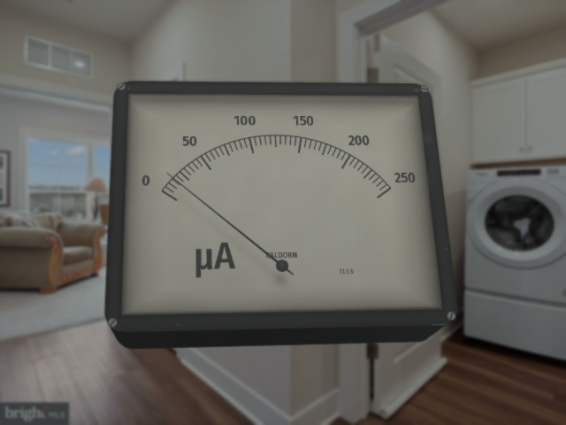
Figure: 15µA
